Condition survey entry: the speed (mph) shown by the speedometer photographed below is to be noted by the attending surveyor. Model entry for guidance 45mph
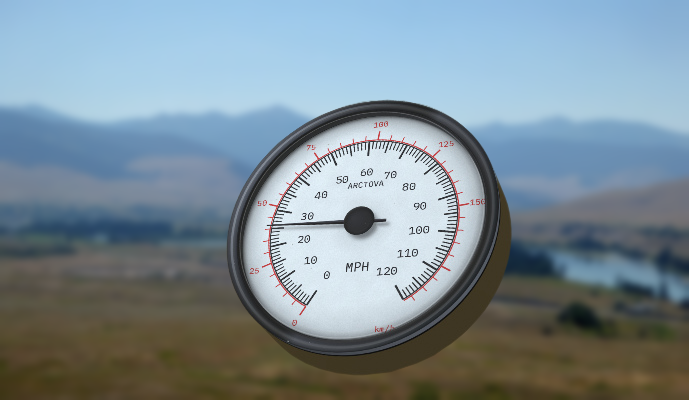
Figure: 25mph
